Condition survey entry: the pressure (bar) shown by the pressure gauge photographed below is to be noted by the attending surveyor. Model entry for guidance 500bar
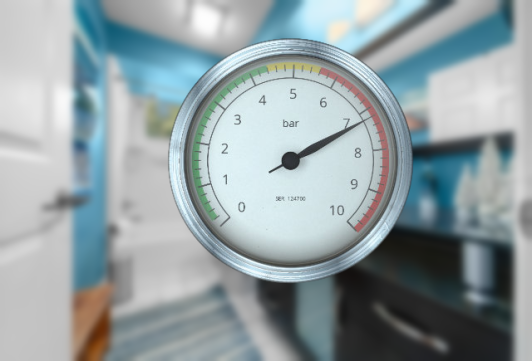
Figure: 7.2bar
